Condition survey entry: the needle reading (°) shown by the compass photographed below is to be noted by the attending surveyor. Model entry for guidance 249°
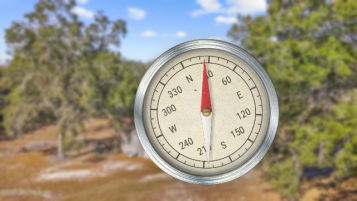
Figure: 25°
